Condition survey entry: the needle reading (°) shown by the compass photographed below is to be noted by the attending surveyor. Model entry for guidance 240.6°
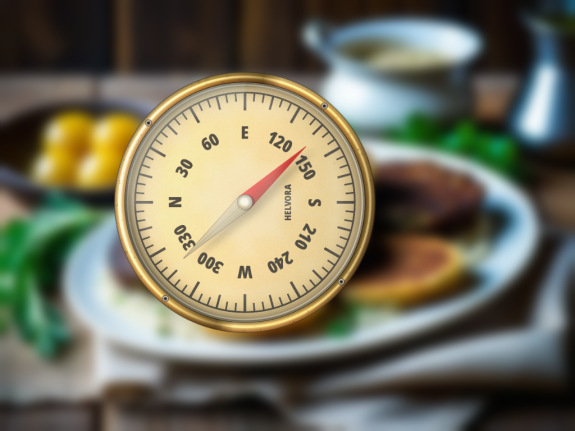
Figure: 137.5°
